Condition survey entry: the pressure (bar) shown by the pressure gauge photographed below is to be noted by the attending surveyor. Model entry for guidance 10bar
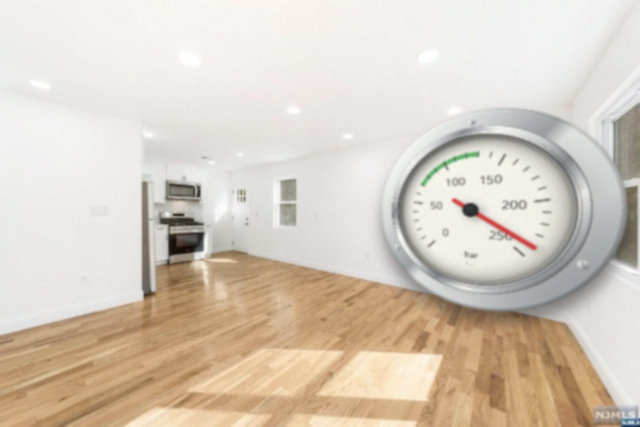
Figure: 240bar
